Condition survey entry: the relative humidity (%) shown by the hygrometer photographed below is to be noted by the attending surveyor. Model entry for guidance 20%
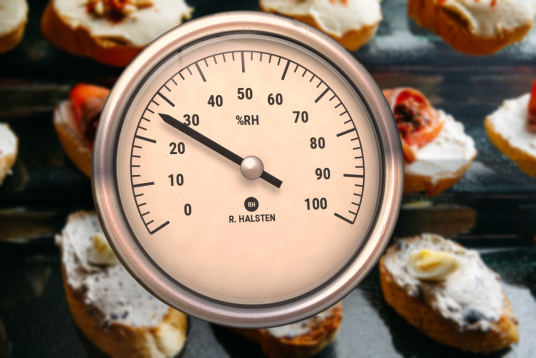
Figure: 26%
